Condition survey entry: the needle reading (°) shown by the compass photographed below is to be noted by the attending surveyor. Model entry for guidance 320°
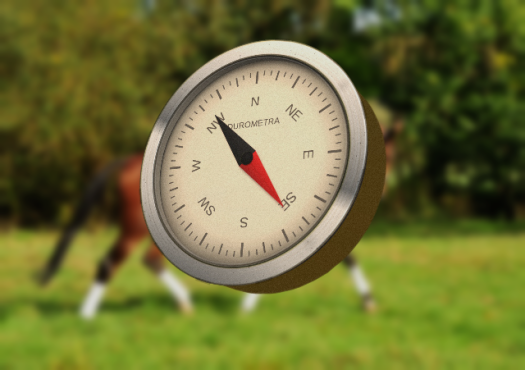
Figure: 140°
